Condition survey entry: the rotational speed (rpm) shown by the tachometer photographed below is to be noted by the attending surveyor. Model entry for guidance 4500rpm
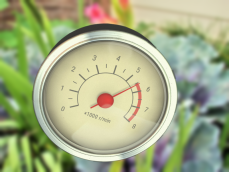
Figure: 5500rpm
